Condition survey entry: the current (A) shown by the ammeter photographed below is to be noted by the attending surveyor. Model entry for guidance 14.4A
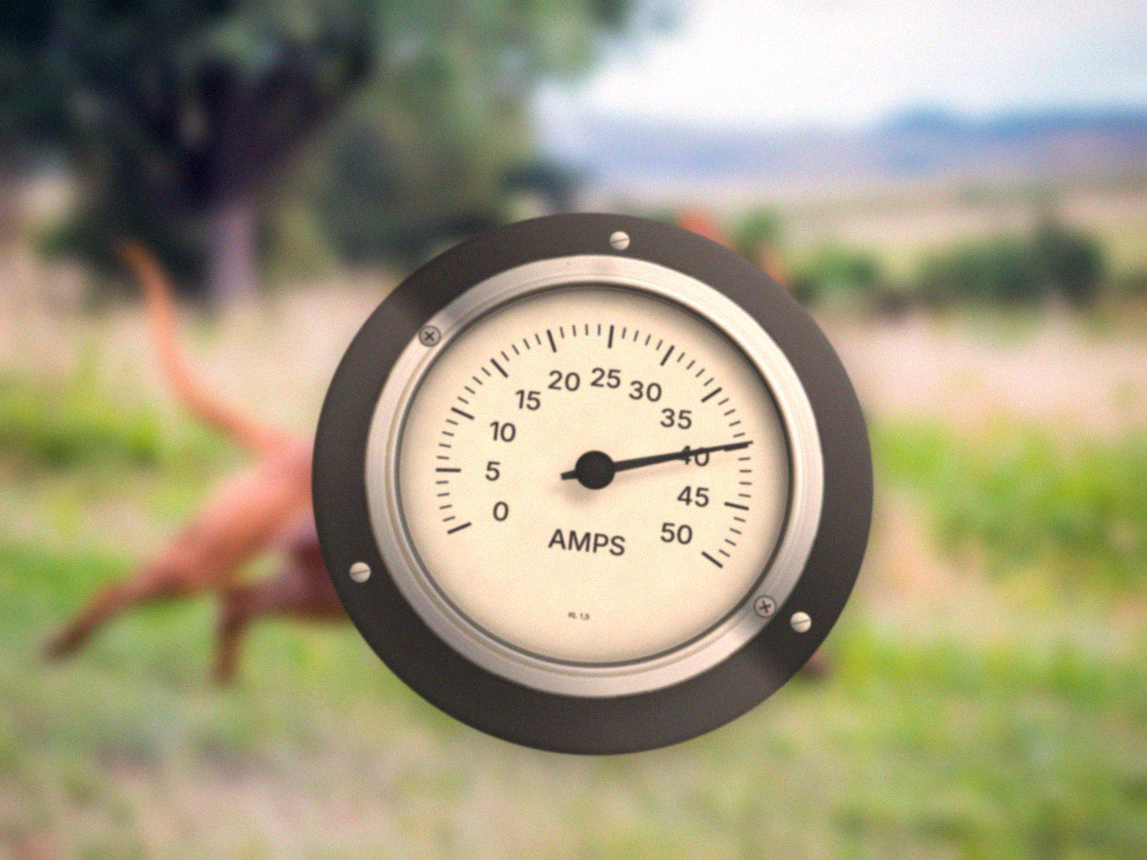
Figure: 40A
